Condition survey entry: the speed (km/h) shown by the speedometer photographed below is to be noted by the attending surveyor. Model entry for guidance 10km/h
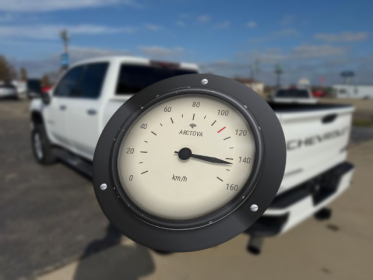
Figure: 145km/h
